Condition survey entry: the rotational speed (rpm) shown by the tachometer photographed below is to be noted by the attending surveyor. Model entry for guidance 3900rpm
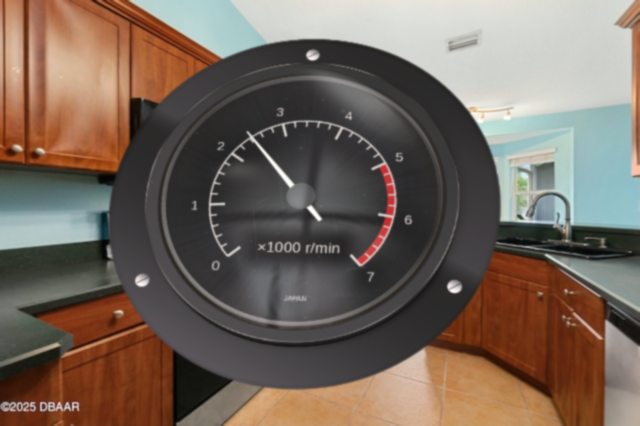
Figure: 2400rpm
